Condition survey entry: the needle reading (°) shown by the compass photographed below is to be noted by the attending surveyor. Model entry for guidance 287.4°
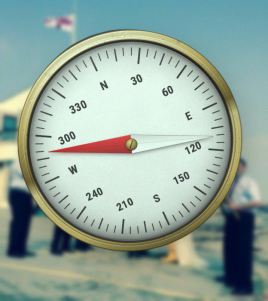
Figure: 290°
